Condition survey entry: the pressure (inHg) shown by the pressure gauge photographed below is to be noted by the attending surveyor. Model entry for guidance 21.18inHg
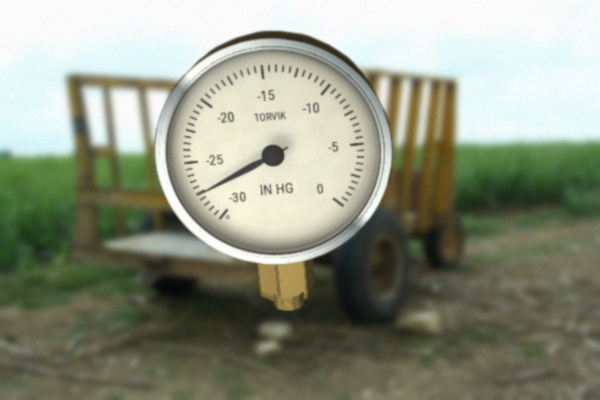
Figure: -27.5inHg
